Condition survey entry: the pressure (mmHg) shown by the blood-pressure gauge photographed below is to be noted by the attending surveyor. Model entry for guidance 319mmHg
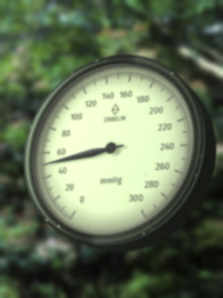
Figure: 50mmHg
